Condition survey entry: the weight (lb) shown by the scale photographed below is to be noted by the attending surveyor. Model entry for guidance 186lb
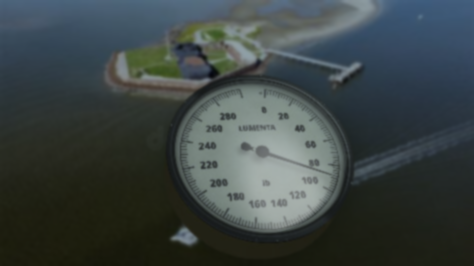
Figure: 90lb
